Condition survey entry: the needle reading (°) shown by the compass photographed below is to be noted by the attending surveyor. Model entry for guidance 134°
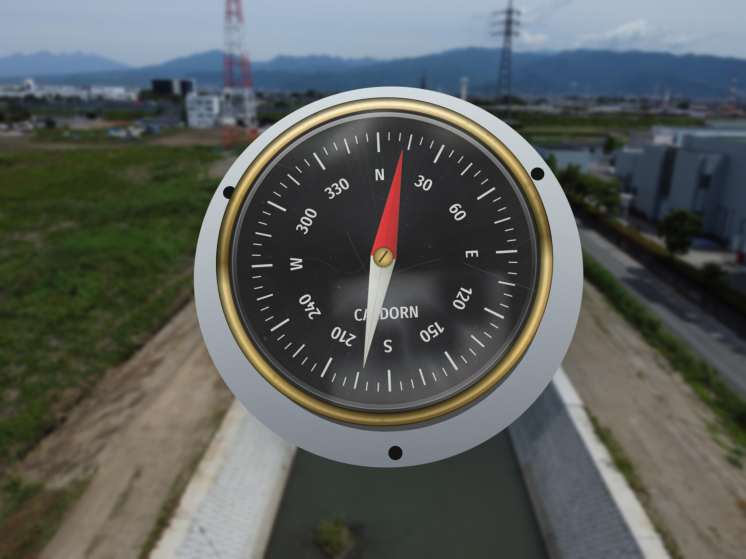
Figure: 12.5°
